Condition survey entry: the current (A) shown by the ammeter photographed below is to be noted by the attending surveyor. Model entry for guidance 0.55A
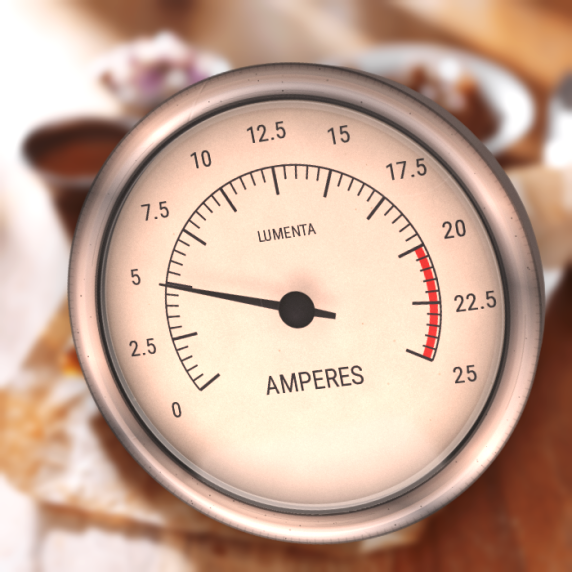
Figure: 5A
